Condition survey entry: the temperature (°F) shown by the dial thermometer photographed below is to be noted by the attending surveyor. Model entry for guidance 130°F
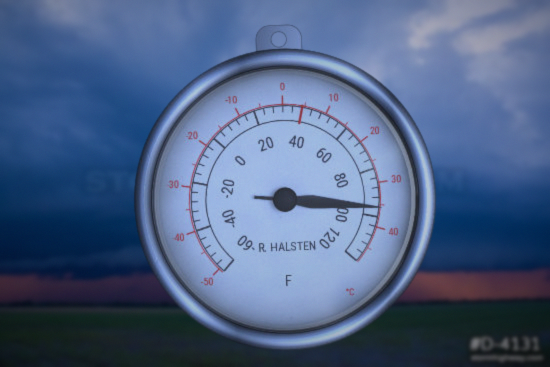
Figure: 96°F
